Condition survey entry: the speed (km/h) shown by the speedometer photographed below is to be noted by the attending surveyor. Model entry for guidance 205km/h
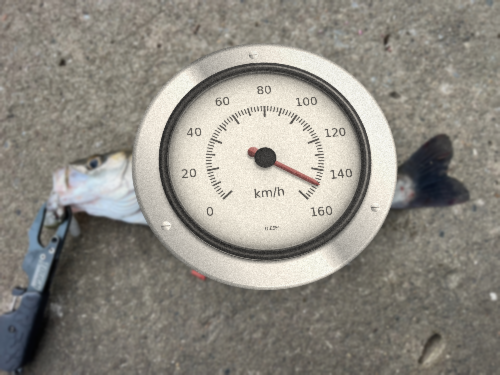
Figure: 150km/h
